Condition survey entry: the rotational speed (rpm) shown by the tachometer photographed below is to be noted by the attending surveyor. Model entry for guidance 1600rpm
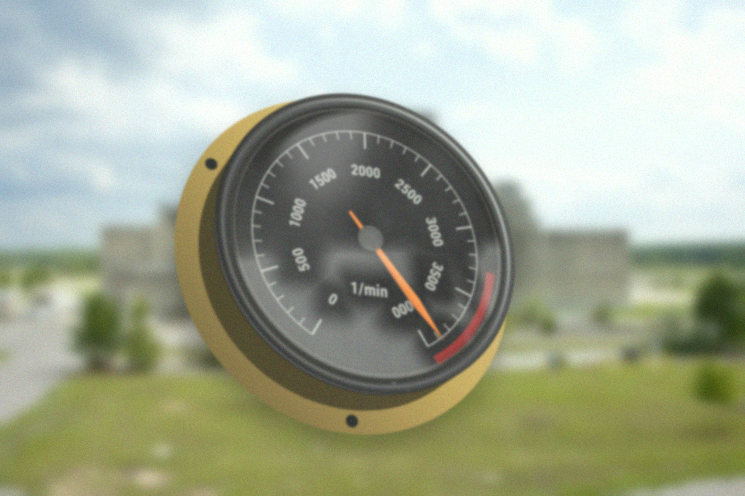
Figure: 3900rpm
